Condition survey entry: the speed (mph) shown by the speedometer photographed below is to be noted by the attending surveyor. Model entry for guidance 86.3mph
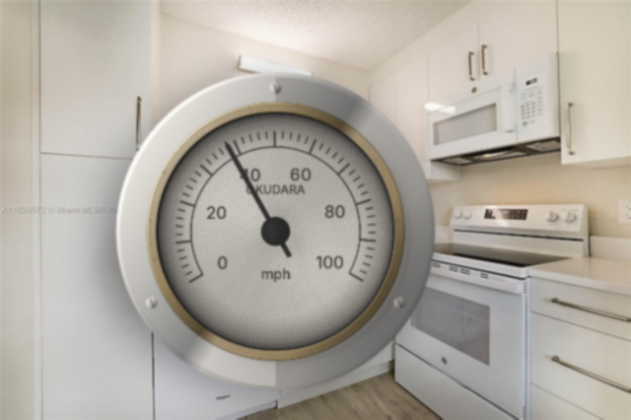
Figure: 38mph
